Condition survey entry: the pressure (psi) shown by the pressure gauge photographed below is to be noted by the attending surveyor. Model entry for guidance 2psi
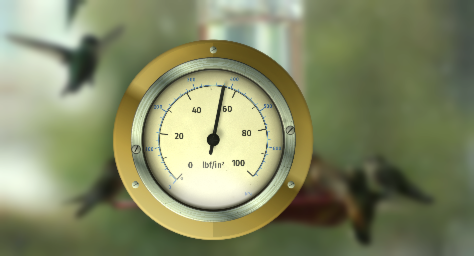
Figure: 55psi
